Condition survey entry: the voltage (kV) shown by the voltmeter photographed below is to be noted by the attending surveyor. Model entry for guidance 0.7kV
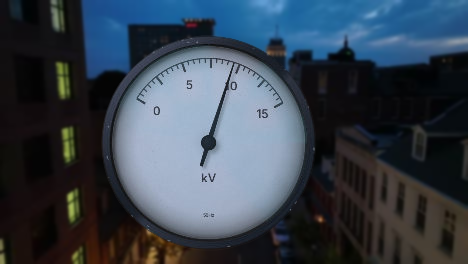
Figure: 9.5kV
